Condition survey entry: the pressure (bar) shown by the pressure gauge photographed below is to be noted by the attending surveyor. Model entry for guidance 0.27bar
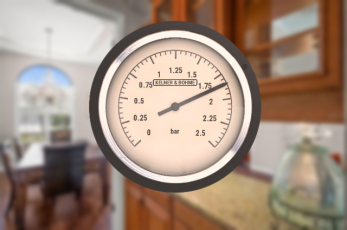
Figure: 1.85bar
